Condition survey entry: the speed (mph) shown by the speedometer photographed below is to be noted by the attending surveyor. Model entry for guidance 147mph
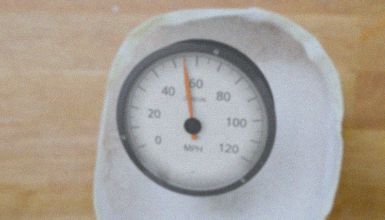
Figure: 55mph
